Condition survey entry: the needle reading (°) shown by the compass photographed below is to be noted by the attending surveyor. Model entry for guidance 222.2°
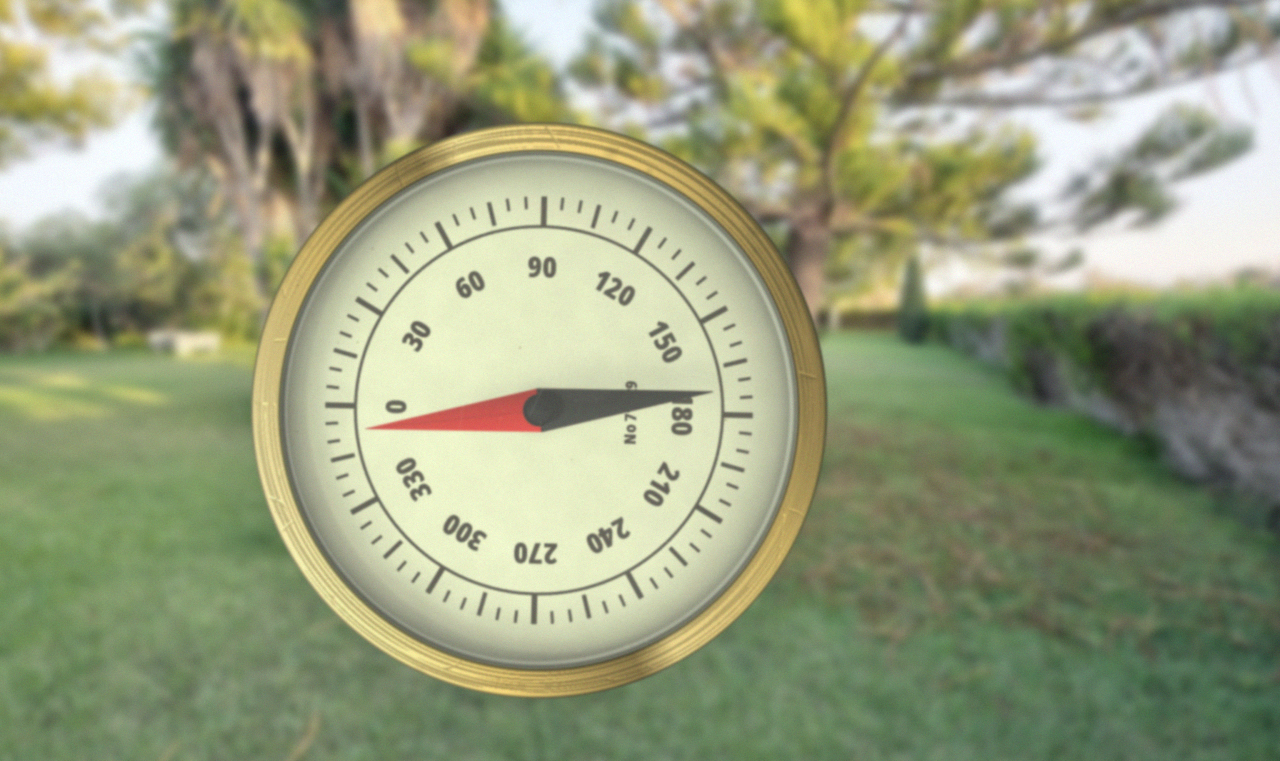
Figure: 352.5°
